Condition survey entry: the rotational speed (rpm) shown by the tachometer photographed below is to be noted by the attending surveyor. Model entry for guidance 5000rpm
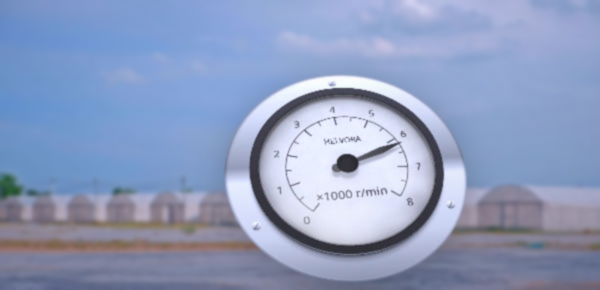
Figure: 6250rpm
